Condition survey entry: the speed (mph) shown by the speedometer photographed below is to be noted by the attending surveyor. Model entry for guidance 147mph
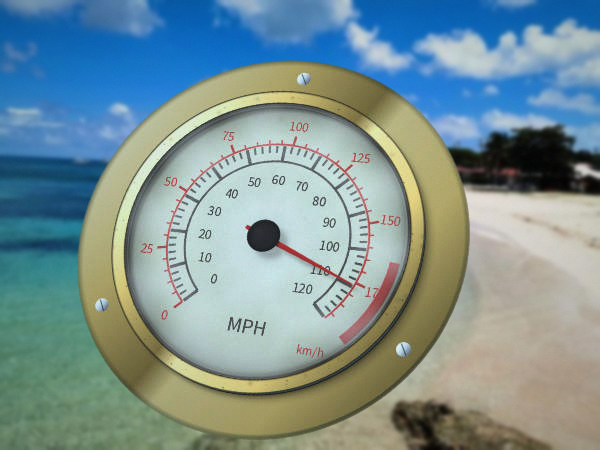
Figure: 110mph
